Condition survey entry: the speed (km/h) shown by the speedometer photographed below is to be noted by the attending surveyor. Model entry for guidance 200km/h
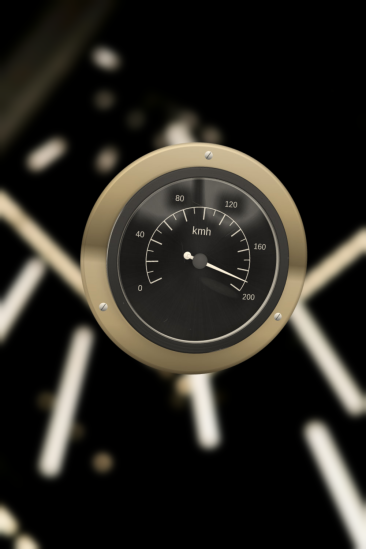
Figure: 190km/h
